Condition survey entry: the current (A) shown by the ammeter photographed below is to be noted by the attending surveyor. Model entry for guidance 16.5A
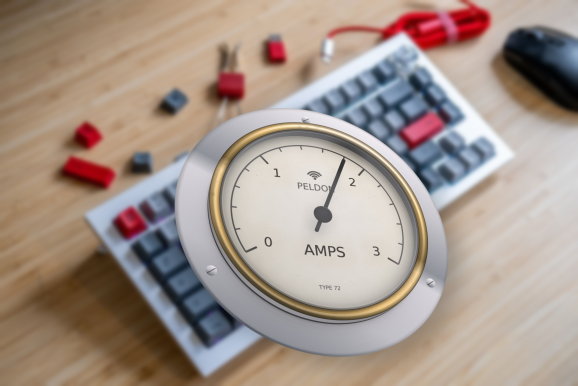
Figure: 1.8A
